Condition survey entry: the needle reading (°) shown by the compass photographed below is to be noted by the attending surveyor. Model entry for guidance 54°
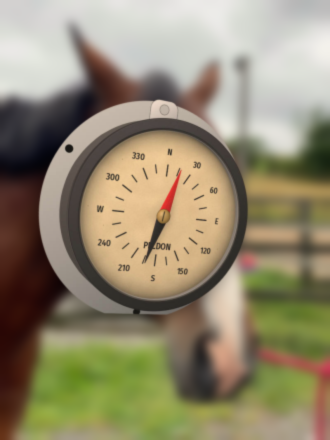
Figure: 15°
